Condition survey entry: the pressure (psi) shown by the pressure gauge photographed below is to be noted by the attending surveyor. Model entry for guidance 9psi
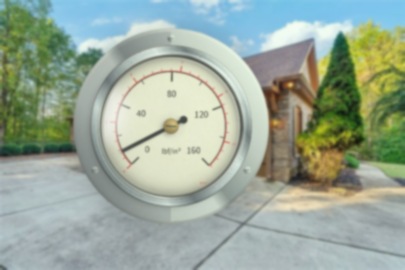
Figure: 10psi
